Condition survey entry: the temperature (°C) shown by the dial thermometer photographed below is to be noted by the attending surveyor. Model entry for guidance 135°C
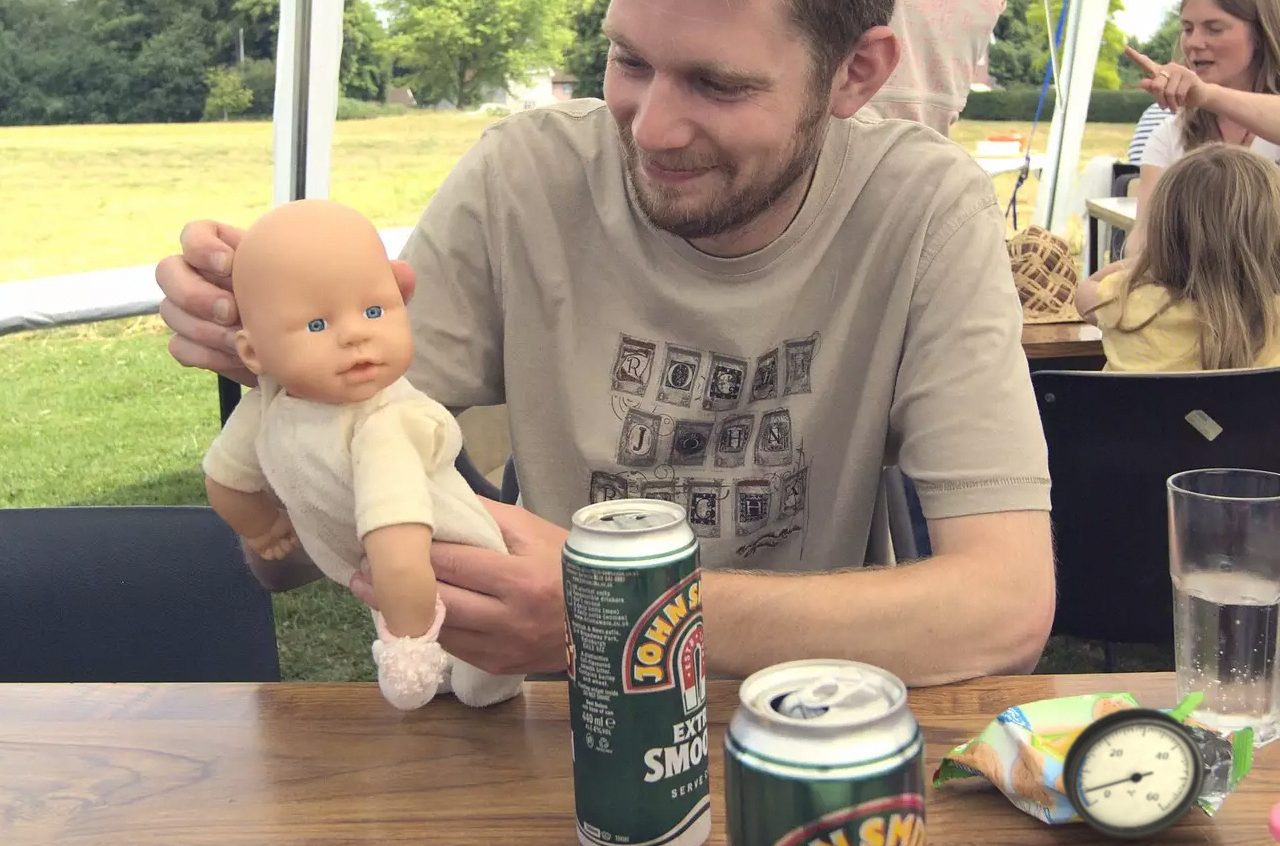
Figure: 5°C
